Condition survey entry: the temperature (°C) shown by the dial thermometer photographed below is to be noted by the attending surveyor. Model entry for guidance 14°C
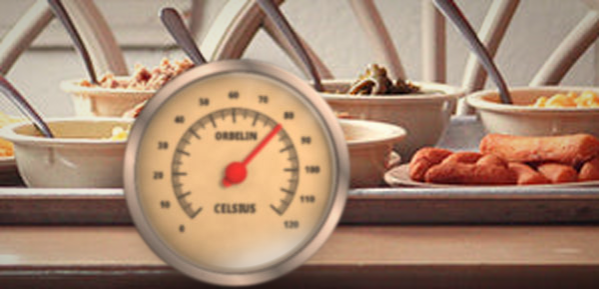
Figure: 80°C
